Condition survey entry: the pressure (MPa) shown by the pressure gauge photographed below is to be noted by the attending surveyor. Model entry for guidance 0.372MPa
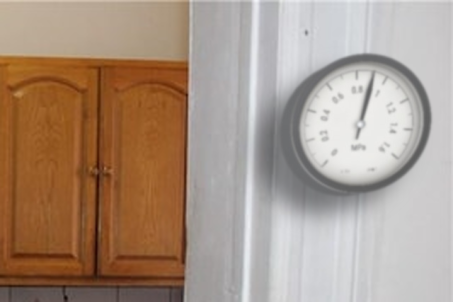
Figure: 0.9MPa
